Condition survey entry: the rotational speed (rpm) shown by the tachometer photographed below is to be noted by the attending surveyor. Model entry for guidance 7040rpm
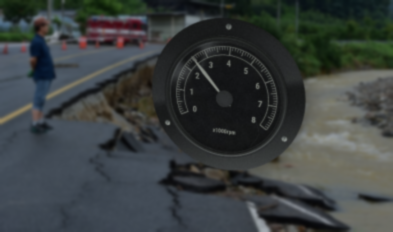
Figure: 2500rpm
